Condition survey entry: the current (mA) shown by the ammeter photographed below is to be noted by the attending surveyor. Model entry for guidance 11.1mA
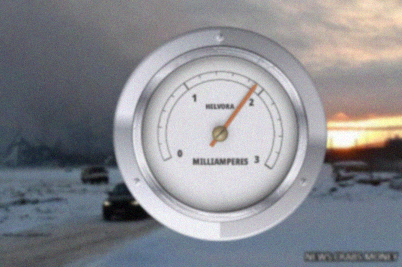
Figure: 1.9mA
